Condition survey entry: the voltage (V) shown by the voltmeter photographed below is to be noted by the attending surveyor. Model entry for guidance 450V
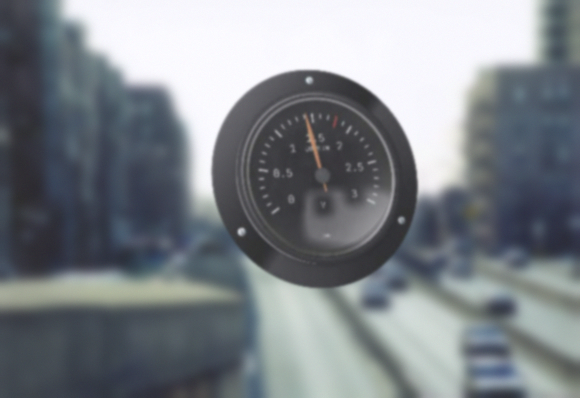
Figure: 1.4V
